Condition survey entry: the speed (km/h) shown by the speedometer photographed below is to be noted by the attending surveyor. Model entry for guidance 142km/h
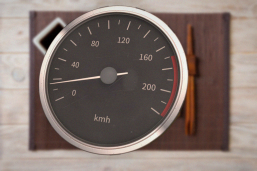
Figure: 15km/h
